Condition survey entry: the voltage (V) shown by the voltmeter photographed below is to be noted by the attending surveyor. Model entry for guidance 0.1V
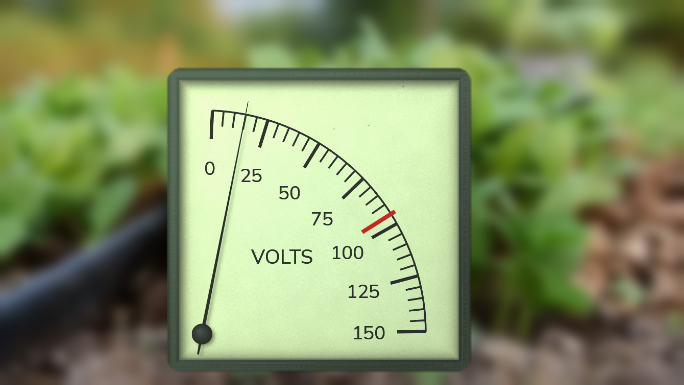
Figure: 15V
